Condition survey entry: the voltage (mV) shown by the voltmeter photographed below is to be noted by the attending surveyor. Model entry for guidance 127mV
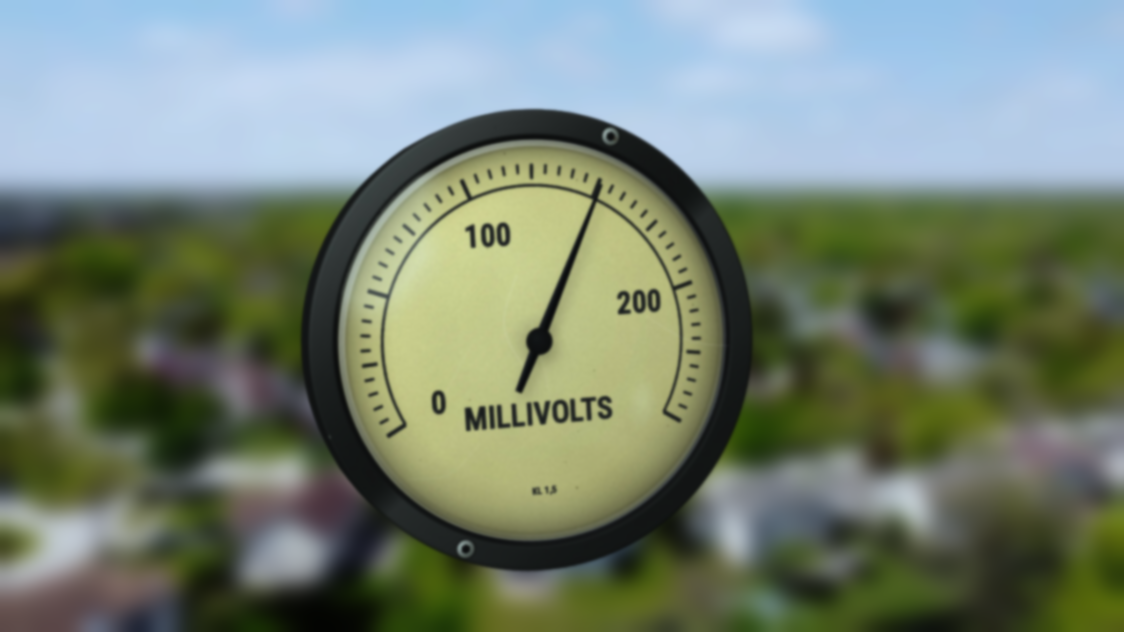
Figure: 150mV
